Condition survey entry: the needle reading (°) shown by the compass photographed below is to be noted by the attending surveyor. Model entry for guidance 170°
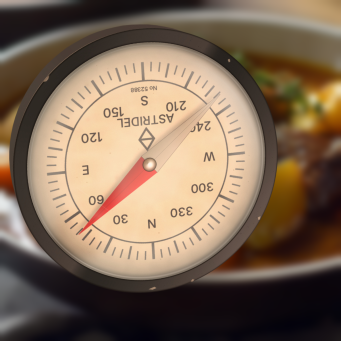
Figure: 50°
